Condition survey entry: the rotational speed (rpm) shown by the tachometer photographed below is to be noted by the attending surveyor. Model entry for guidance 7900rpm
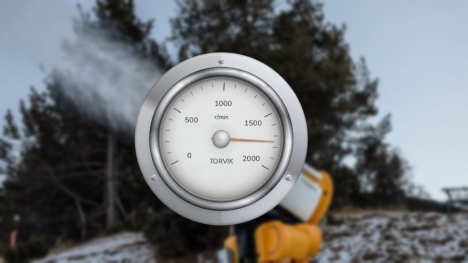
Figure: 1750rpm
